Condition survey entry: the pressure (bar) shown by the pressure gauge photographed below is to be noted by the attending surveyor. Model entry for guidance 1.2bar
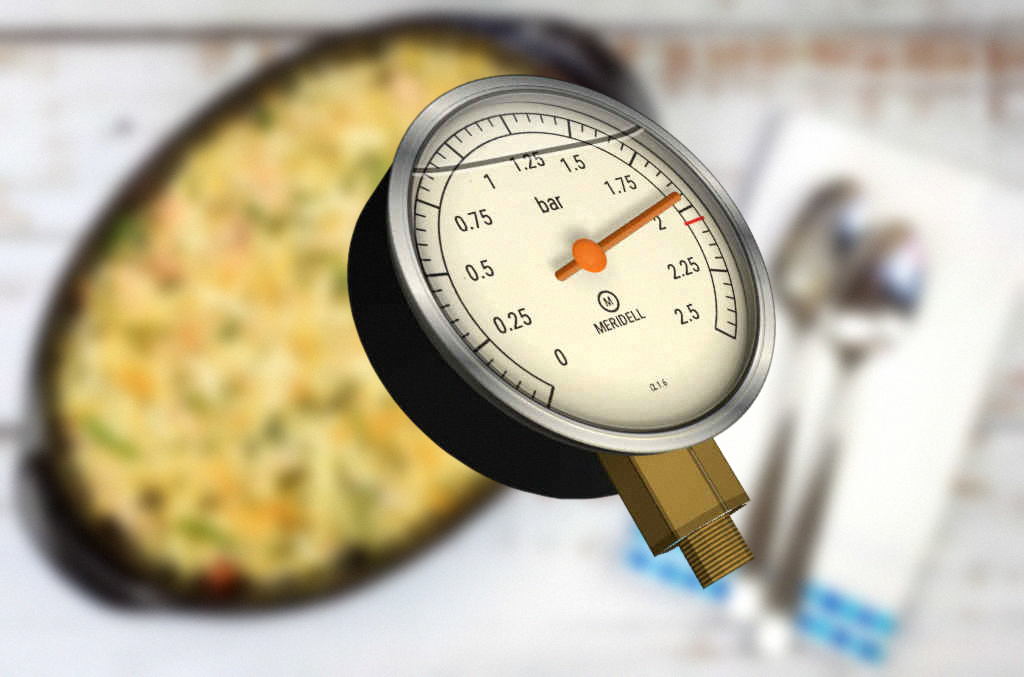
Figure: 1.95bar
